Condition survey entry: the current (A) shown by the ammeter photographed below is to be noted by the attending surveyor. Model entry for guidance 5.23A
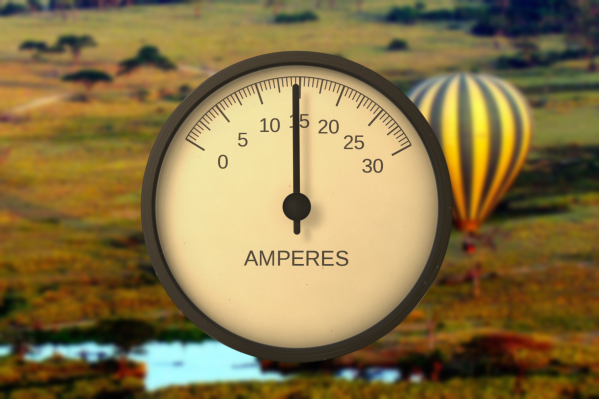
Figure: 14.5A
